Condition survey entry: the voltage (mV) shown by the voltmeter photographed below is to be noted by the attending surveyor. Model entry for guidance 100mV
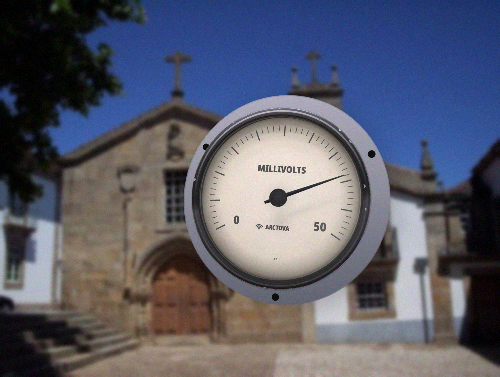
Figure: 39mV
